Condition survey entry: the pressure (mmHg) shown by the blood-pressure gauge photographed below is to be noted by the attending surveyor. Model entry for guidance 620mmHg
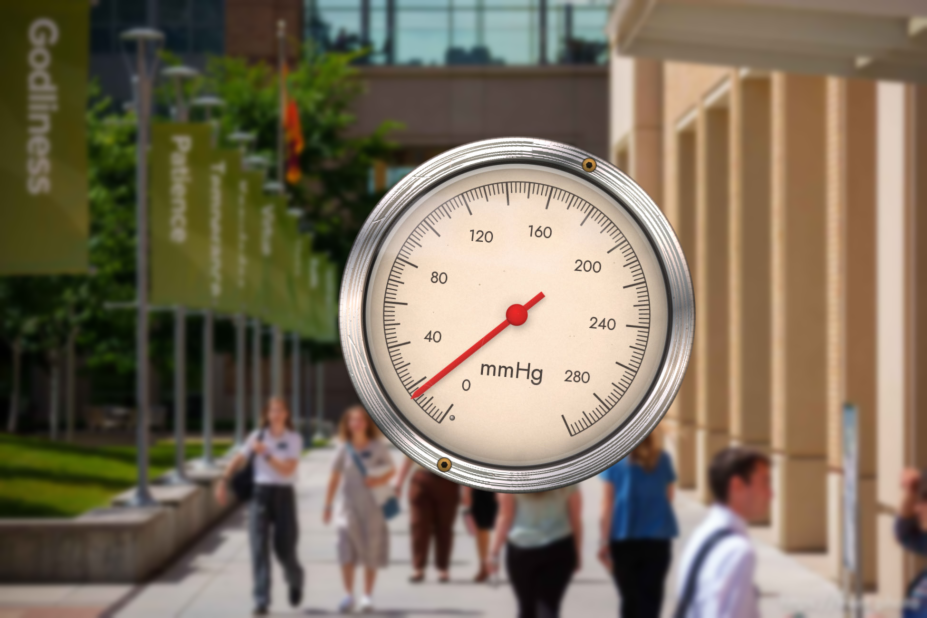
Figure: 16mmHg
